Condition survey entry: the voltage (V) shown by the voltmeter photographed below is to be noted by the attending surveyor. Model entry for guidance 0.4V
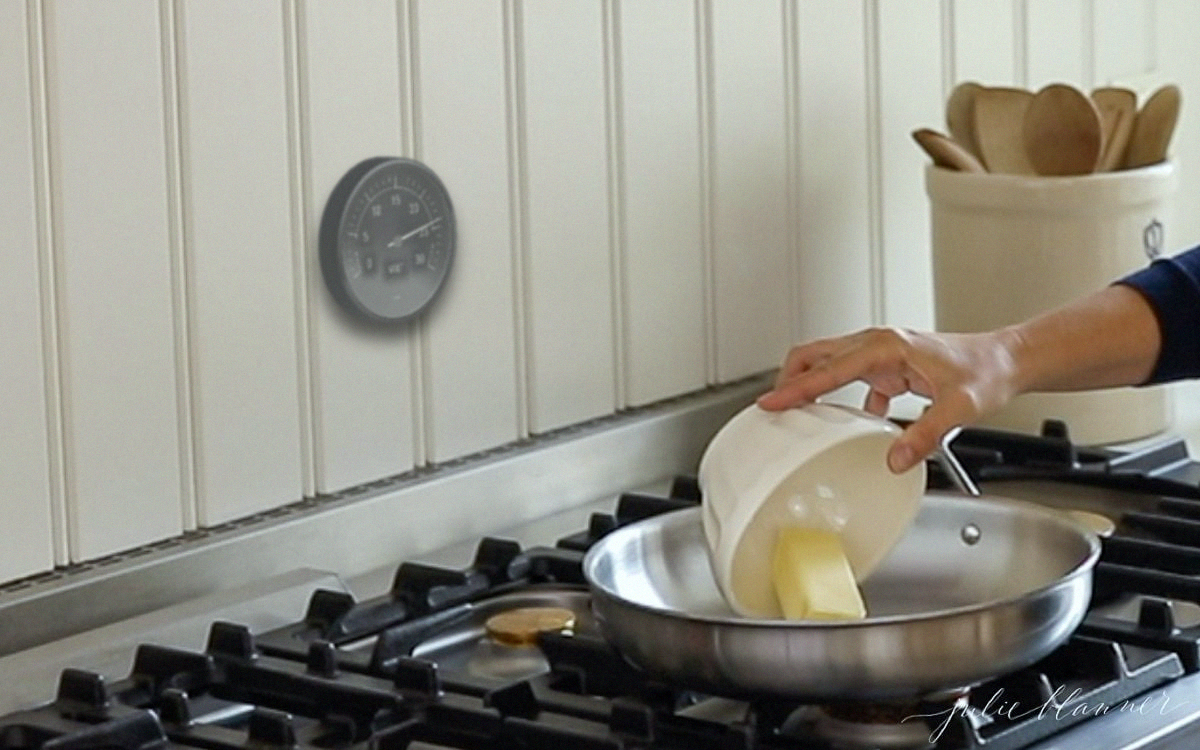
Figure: 24V
